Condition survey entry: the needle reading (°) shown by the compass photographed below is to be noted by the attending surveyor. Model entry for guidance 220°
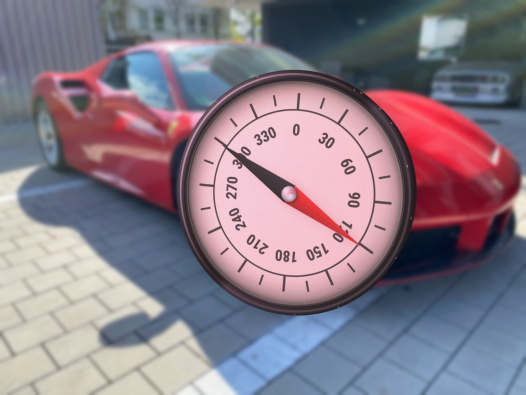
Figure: 120°
